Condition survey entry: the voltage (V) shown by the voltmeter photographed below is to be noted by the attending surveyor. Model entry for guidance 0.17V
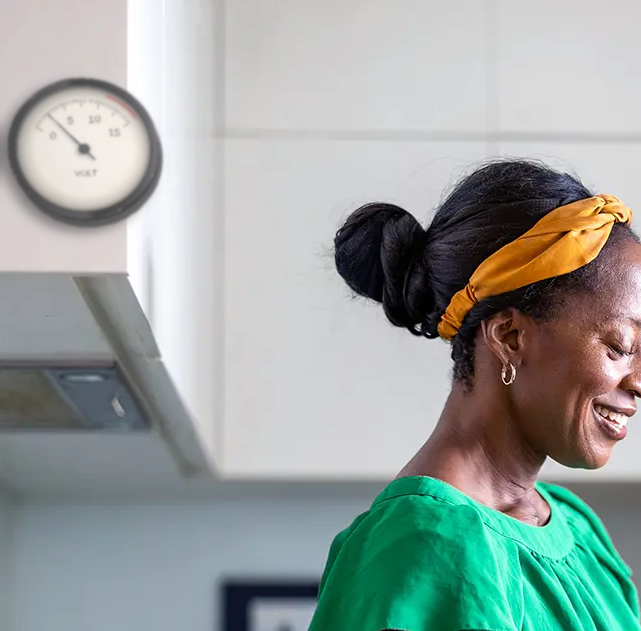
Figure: 2.5V
